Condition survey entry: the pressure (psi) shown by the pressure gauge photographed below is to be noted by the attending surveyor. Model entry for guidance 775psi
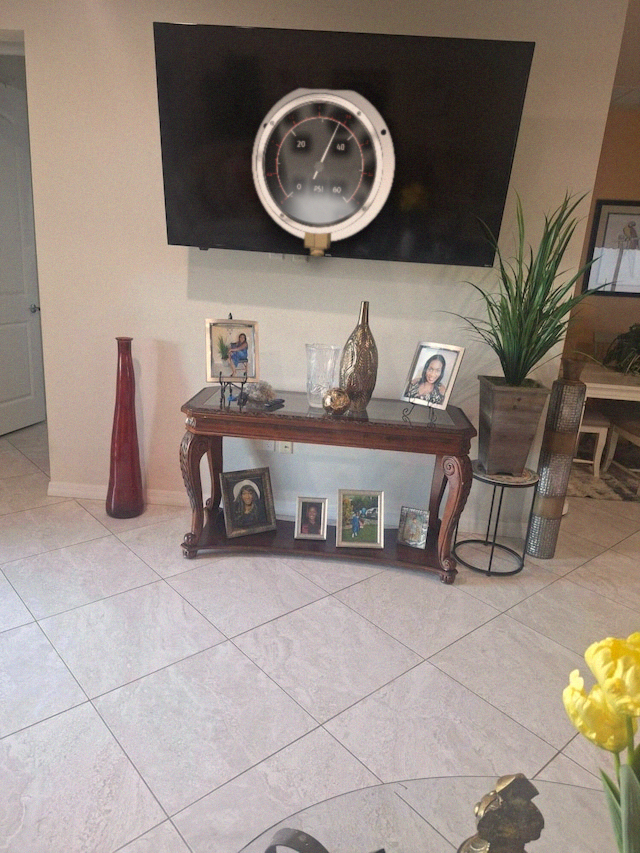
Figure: 35psi
